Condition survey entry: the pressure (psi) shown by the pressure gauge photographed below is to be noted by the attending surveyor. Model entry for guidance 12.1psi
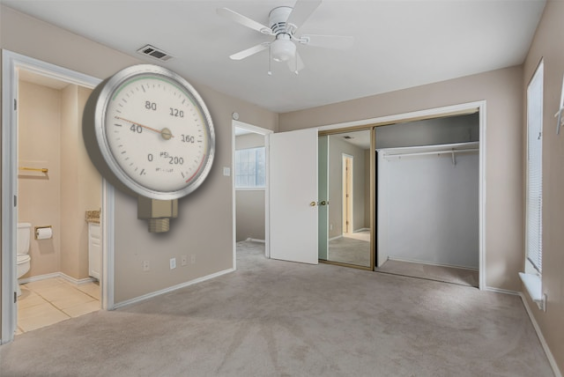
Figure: 45psi
